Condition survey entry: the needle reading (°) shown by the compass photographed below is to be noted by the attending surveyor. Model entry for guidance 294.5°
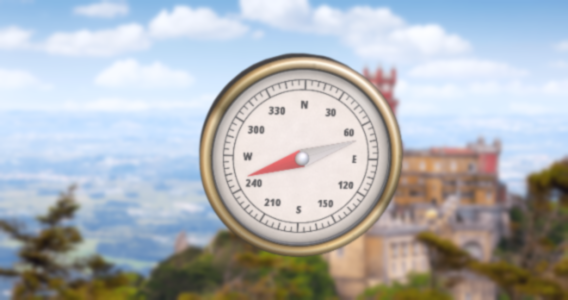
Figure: 250°
